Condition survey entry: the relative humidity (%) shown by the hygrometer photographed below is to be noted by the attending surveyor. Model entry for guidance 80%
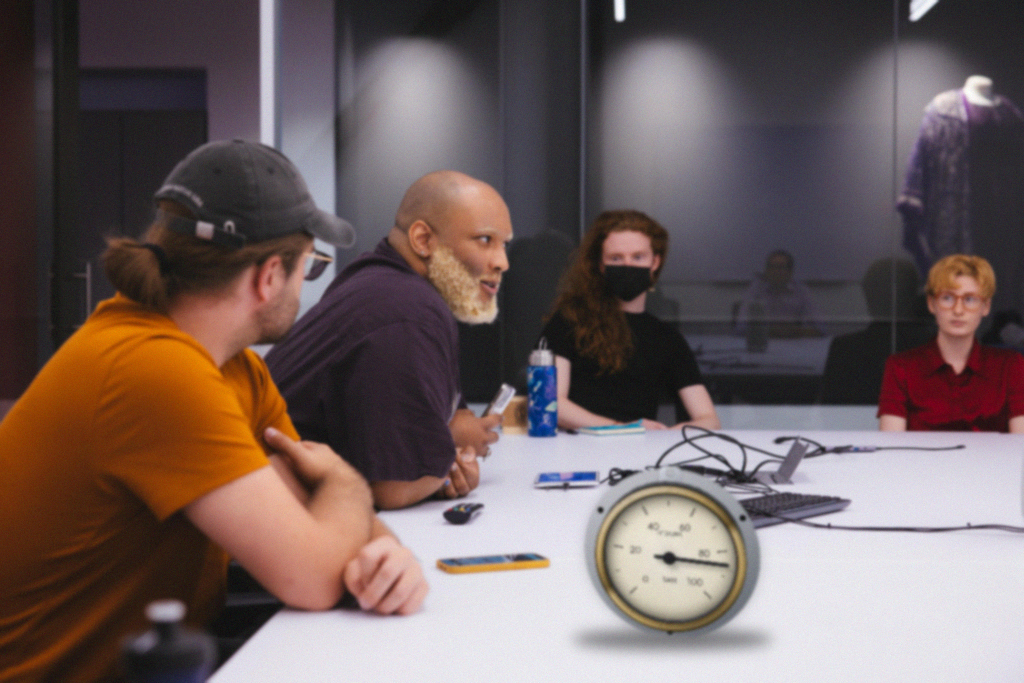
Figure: 85%
